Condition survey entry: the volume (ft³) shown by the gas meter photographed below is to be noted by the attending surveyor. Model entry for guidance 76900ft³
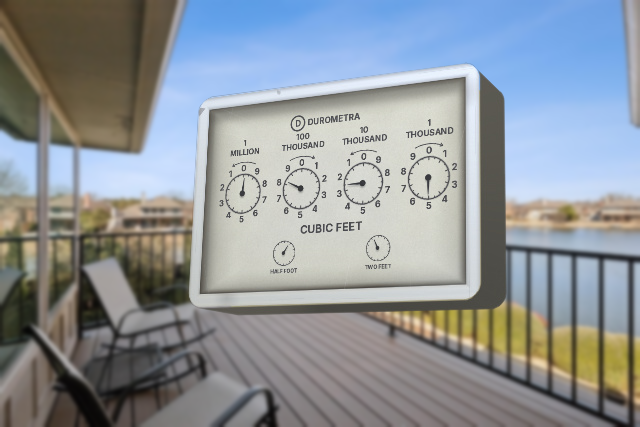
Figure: 982500ft³
